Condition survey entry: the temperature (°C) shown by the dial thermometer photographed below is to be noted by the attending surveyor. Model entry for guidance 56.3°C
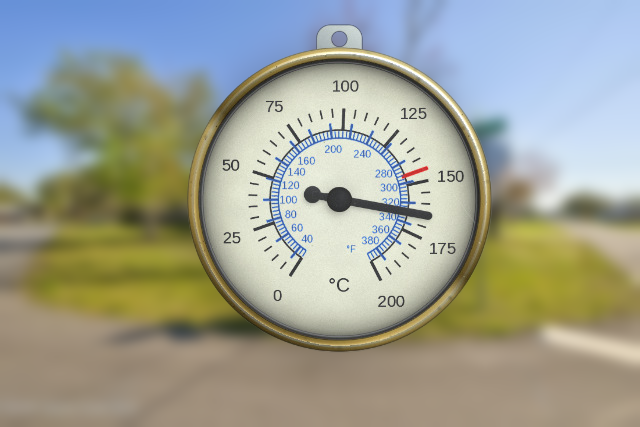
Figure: 165°C
